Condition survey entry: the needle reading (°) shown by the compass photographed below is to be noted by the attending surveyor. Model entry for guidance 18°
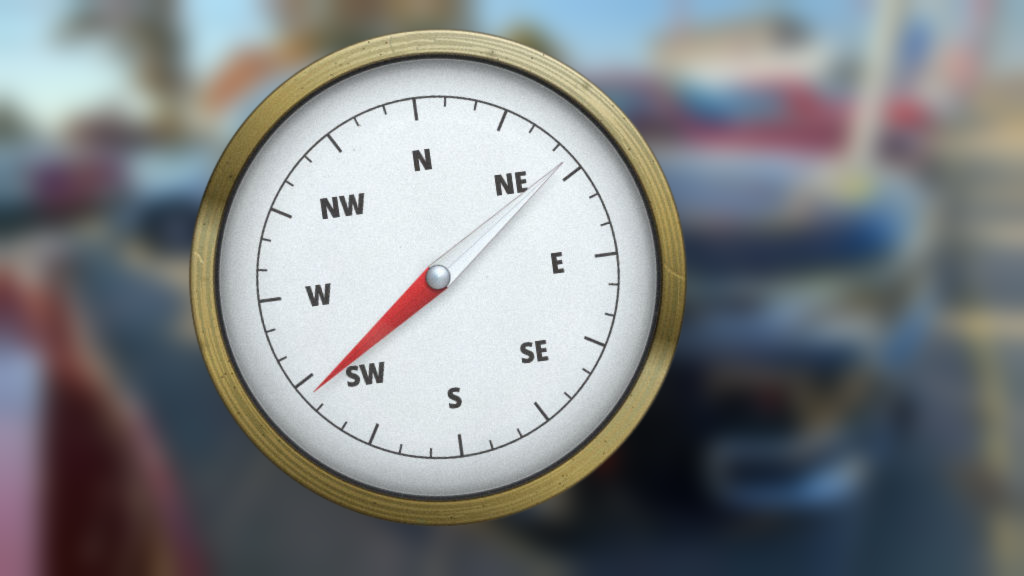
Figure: 235°
